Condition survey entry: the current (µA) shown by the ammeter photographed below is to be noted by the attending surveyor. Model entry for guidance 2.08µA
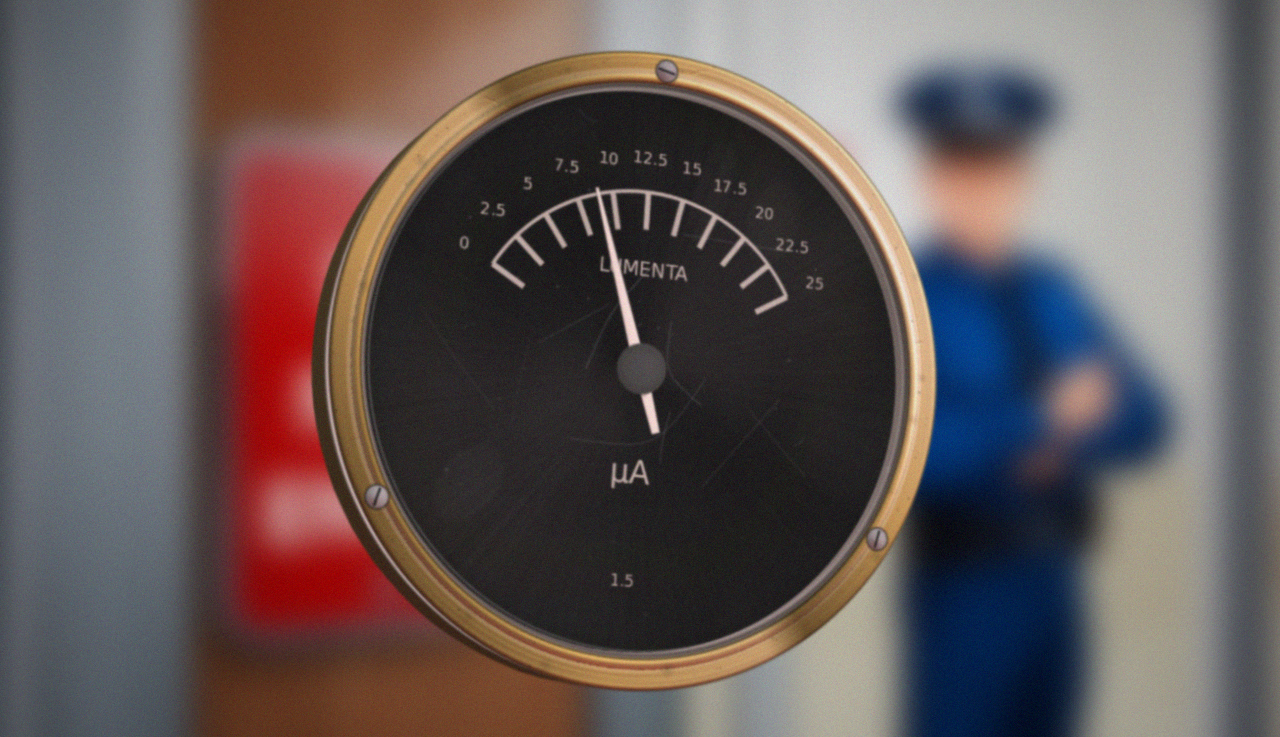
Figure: 8.75µA
